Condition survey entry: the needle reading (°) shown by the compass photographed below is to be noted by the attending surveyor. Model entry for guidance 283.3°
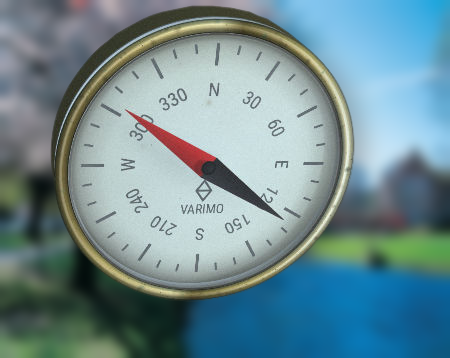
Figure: 305°
